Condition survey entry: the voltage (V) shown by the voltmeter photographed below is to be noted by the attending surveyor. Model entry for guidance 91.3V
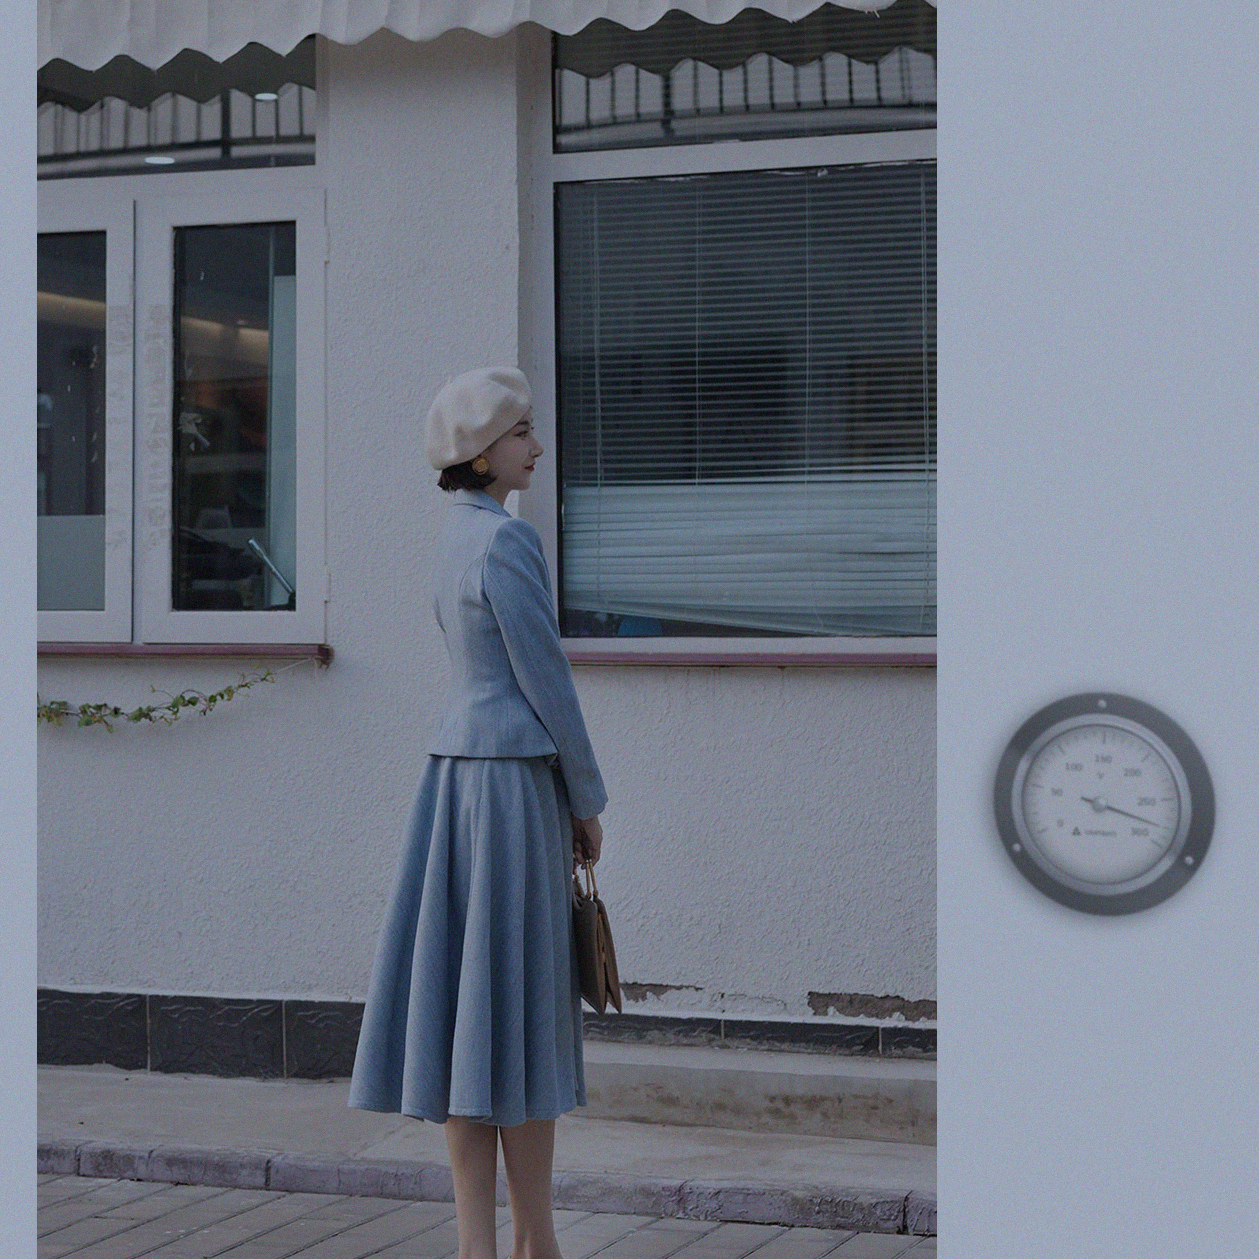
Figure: 280V
